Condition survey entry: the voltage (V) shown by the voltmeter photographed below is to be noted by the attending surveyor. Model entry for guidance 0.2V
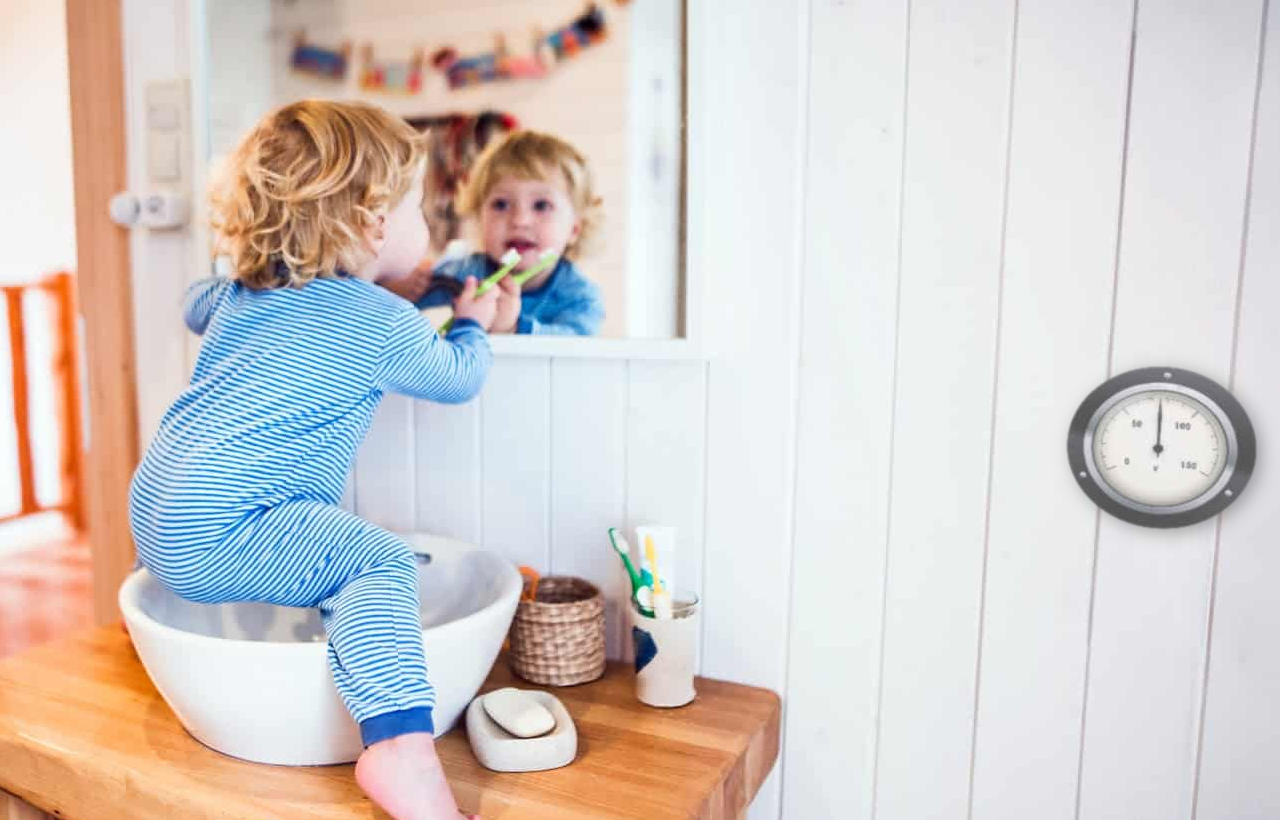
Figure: 75V
